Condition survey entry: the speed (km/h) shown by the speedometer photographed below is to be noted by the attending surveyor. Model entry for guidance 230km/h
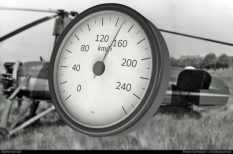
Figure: 150km/h
